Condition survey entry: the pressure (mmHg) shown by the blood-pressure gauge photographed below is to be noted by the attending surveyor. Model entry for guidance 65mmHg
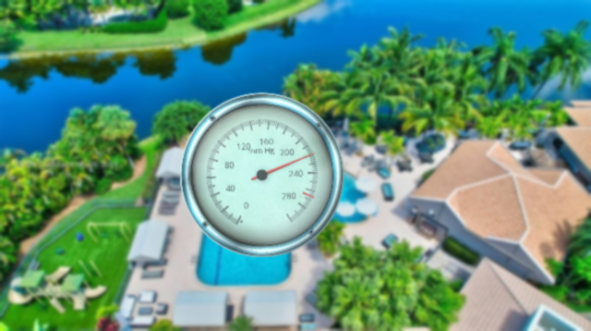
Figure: 220mmHg
